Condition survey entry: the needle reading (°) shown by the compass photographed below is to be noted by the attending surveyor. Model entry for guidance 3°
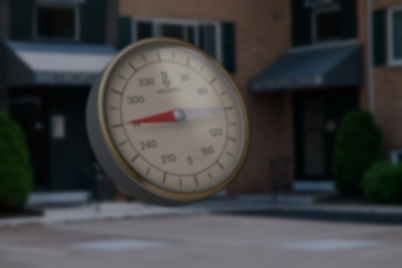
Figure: 270°
